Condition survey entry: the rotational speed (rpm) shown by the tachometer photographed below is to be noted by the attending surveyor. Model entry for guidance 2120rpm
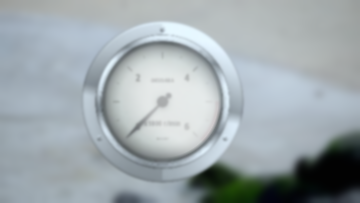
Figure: 0rpm
